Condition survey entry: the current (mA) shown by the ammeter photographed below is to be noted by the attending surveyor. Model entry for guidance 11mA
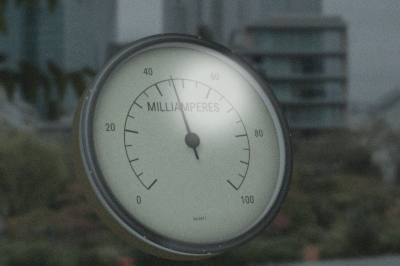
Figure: 45mA
